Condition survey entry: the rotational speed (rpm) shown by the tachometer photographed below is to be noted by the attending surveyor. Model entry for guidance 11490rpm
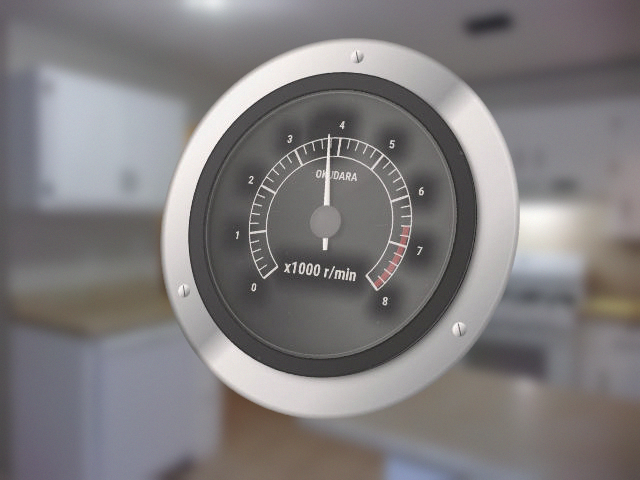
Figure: 3800rpm
